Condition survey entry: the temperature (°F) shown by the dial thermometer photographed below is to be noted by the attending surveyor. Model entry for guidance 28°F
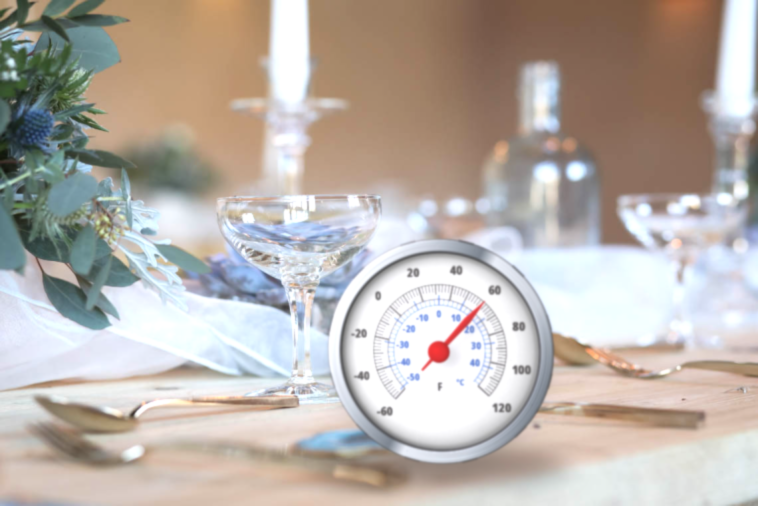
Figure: 60°F
